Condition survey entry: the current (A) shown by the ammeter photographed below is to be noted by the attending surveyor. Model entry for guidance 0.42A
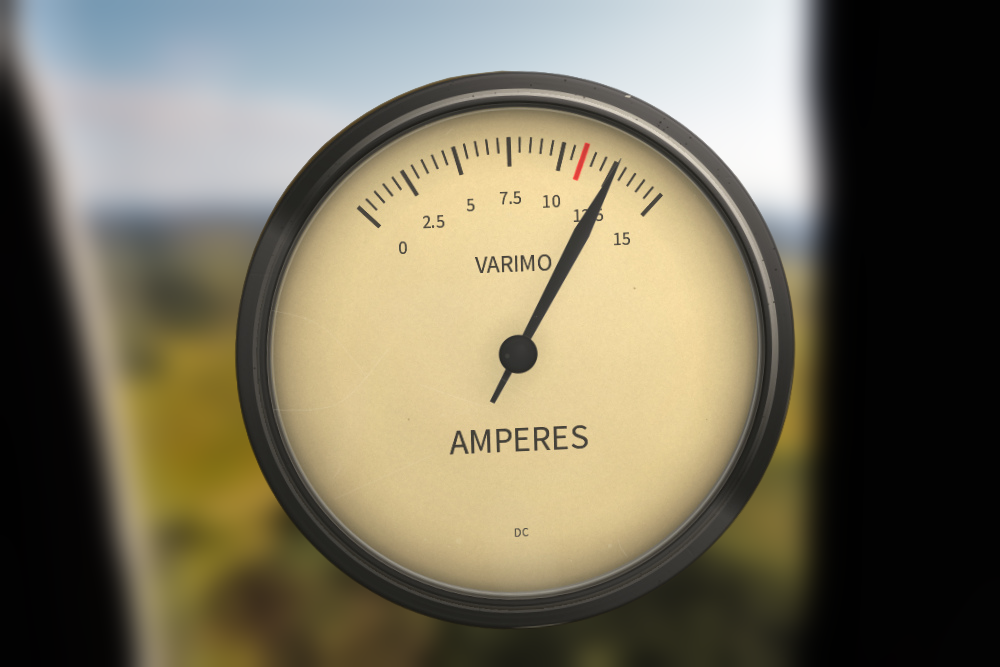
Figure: 12.5A
